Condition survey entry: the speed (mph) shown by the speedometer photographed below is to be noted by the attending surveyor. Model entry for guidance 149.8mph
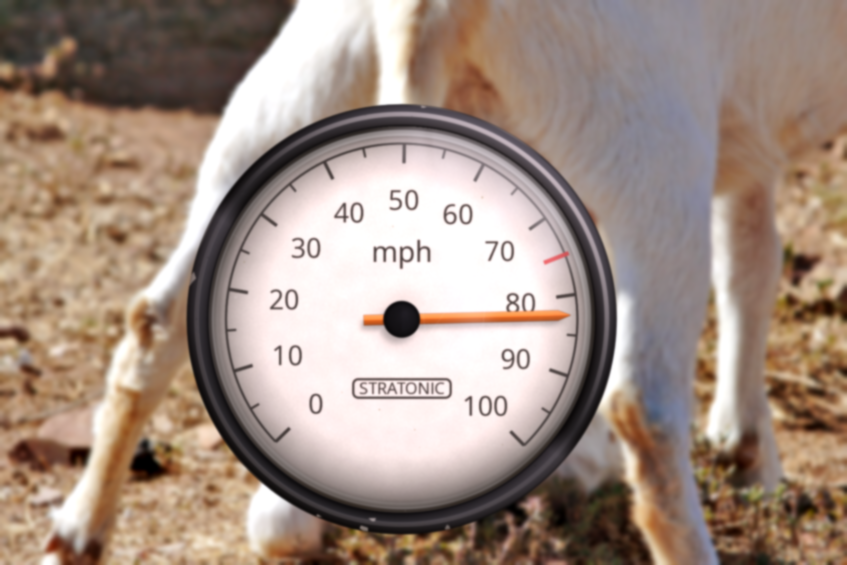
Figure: 82.5mph
